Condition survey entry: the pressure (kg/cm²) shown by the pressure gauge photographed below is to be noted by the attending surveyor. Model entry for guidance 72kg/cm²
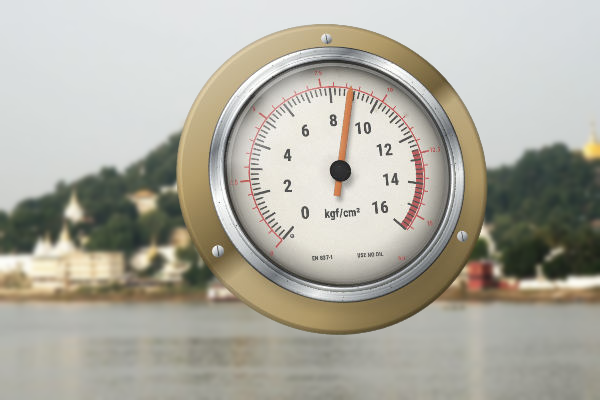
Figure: 8.8kg/cm²
